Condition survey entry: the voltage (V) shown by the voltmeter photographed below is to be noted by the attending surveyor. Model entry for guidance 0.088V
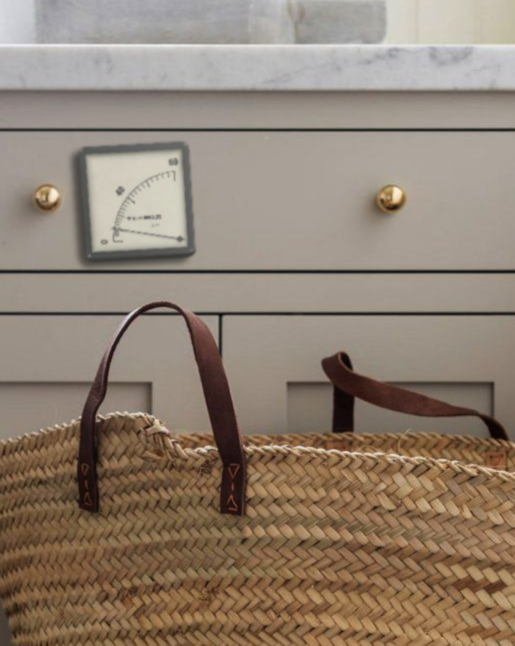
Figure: 20V
